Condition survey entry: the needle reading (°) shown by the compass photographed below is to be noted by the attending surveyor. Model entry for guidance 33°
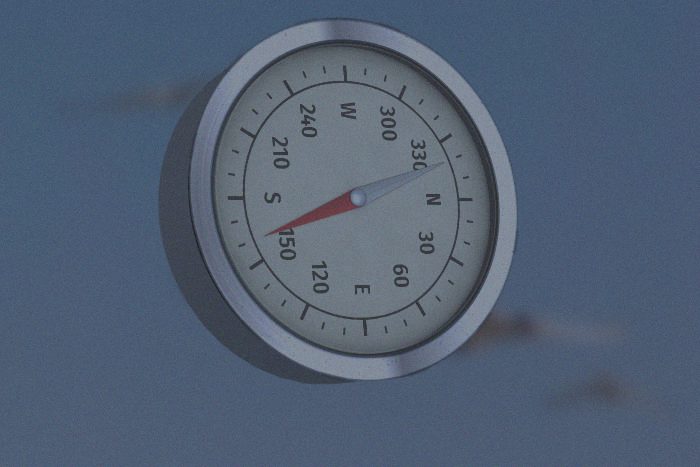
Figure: 160°
